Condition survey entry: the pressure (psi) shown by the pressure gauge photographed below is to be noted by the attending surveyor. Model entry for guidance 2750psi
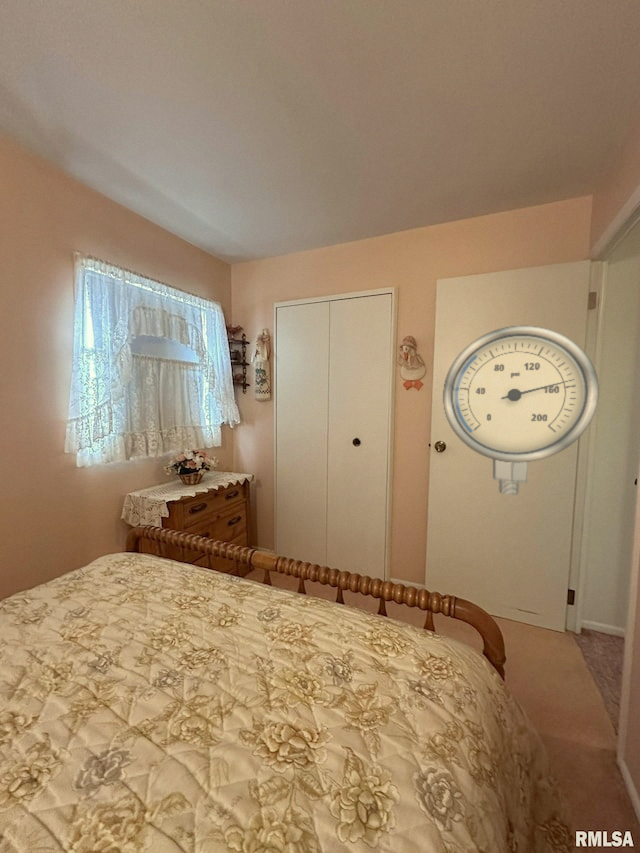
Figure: 155psi
